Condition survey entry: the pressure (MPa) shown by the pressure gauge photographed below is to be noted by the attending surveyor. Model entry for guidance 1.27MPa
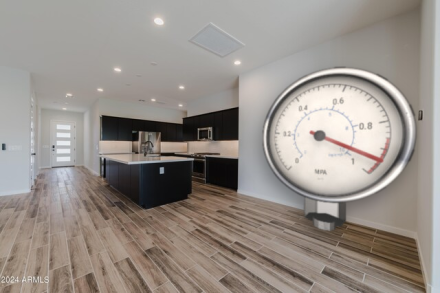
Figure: 0.94MPa
